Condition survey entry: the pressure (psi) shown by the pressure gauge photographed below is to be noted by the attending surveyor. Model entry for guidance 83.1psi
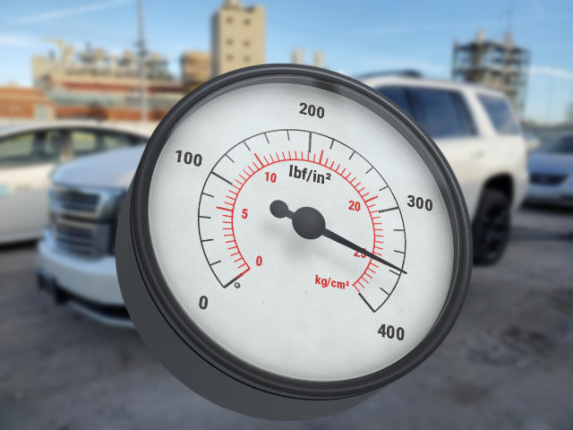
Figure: 360psi
